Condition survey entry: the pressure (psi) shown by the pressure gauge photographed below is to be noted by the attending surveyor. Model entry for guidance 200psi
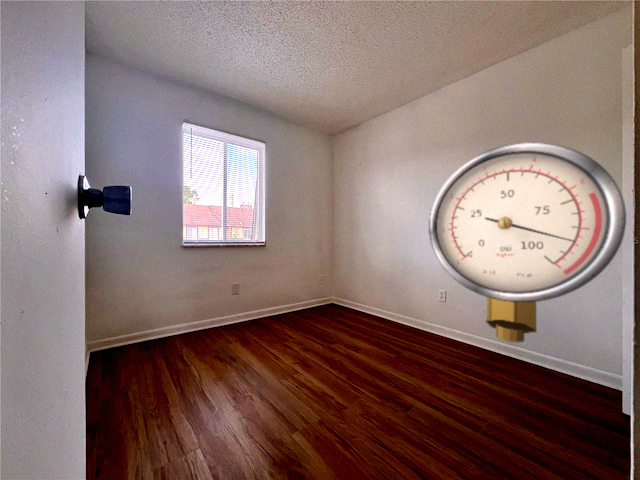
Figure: 90psi
